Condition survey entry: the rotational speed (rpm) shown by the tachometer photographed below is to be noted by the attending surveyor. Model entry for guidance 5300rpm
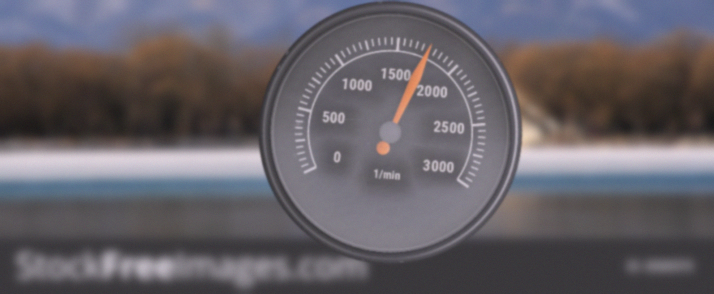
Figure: 1750rpm
